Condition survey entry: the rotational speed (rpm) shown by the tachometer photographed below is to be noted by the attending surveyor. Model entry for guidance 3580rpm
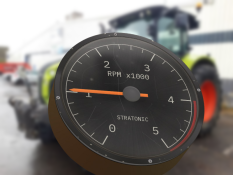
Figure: 1000rpm
